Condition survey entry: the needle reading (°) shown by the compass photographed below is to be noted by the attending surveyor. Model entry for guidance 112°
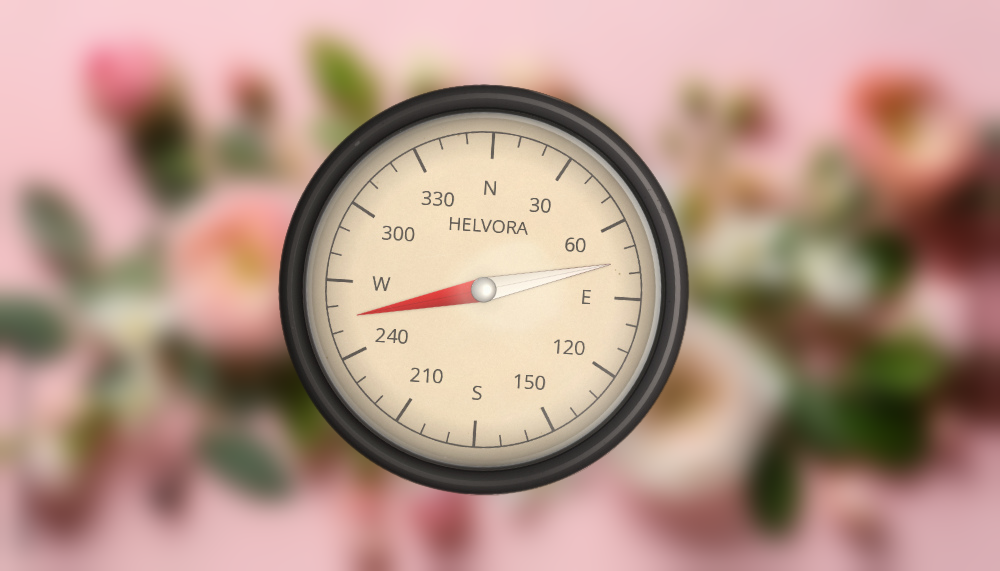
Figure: 255°
